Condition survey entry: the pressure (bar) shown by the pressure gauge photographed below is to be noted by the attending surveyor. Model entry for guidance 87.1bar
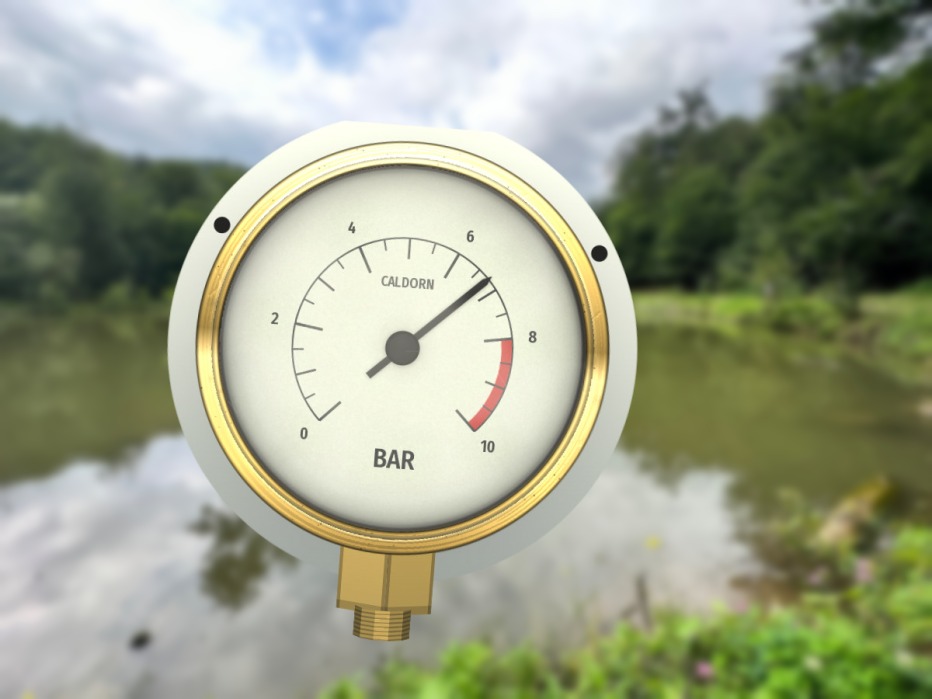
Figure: 6.75bar
